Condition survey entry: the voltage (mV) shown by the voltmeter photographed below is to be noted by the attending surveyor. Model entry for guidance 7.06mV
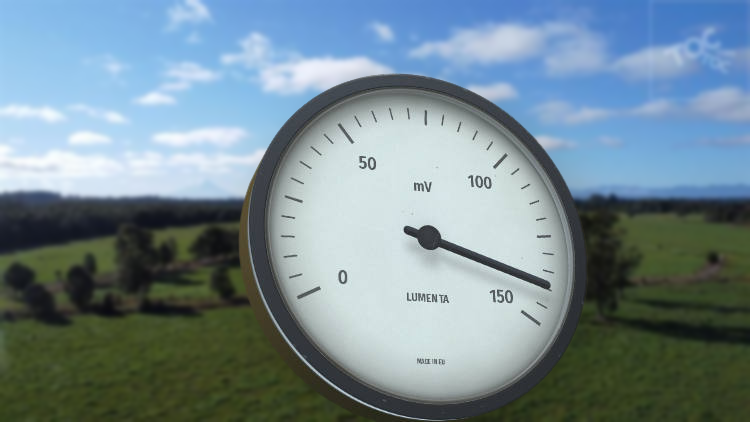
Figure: 140mV
